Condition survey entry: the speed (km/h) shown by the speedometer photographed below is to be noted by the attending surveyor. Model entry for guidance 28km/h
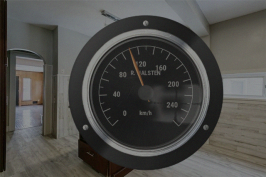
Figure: 110km/h
